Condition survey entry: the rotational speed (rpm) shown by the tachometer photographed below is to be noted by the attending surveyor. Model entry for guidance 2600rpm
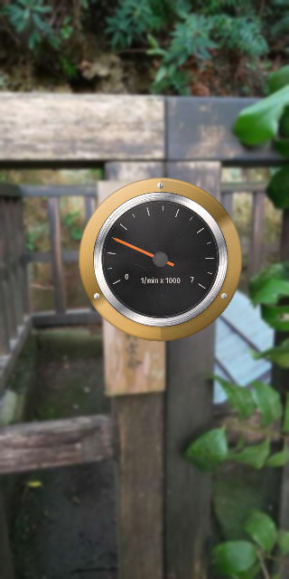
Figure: 1500rpm
